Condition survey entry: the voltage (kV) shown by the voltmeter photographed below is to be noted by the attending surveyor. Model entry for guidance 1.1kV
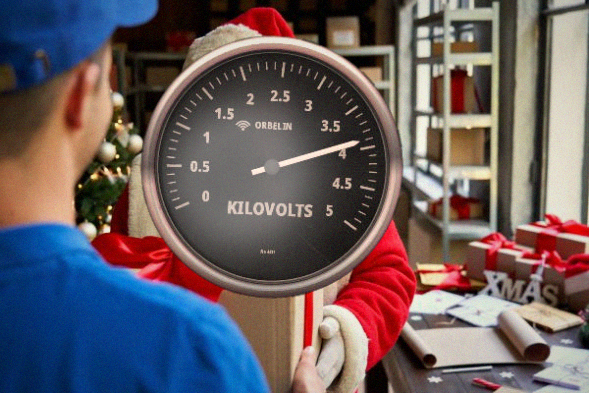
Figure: 3.9kV
